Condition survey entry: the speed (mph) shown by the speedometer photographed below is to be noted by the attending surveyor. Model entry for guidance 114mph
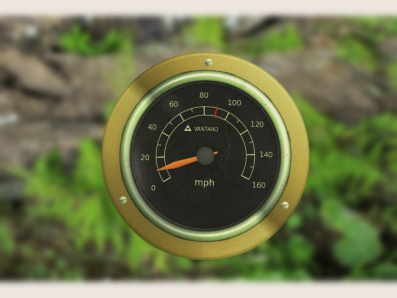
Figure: 10mph
